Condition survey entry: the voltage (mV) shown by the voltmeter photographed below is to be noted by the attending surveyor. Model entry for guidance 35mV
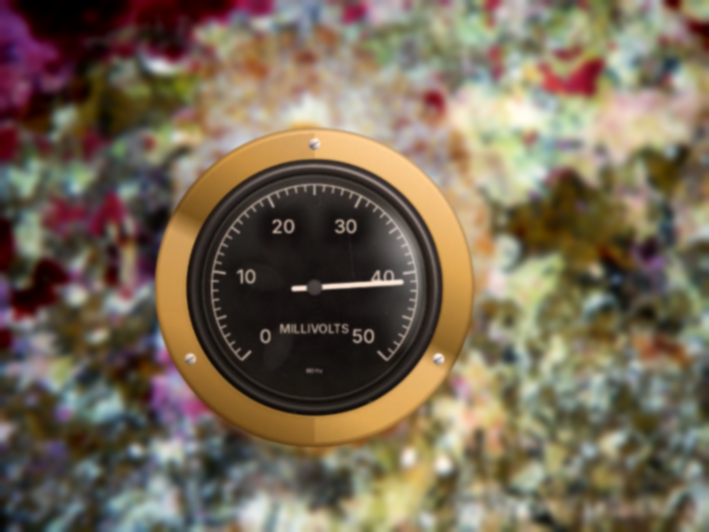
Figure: 41mV
